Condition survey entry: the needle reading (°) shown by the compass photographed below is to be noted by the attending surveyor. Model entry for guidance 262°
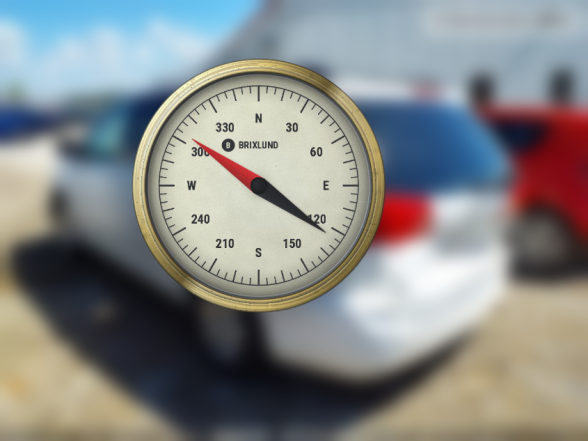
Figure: 305°
